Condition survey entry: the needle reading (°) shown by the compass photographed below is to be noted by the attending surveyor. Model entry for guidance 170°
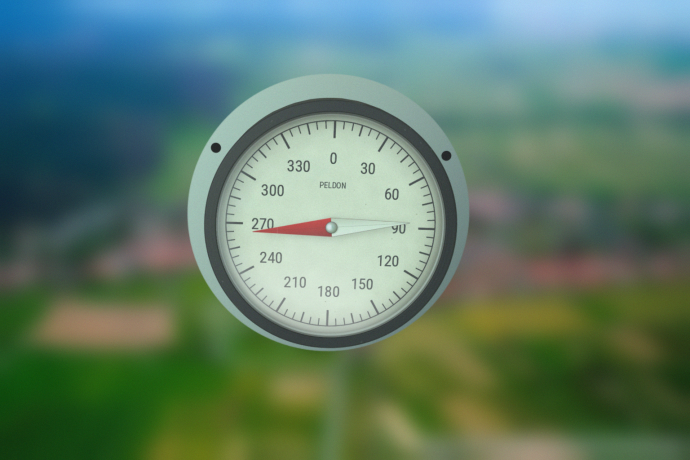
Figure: 265°
